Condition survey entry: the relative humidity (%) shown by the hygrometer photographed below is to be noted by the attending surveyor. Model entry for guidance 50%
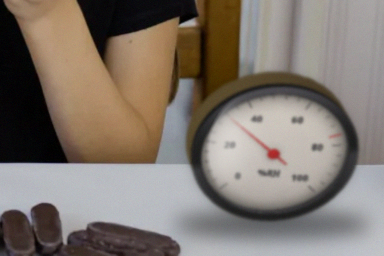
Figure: 32%
